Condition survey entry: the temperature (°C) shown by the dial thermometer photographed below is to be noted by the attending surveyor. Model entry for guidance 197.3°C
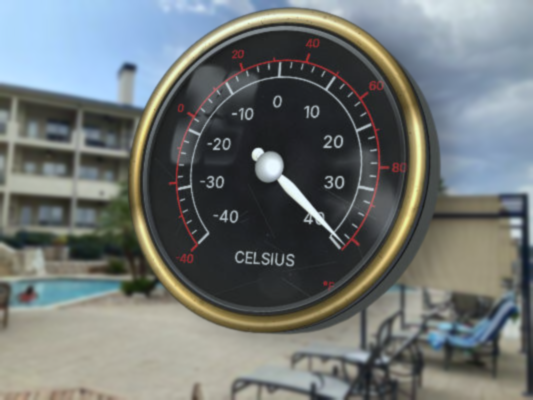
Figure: 39°C
